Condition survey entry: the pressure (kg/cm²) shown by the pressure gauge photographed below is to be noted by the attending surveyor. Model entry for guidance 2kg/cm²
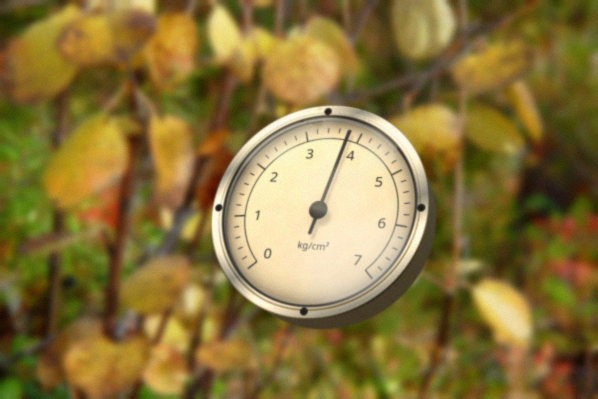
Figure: 3.8kg/cm²
